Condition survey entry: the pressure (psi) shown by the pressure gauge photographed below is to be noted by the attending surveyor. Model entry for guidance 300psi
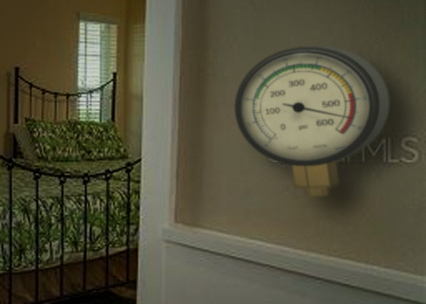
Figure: 550psi
